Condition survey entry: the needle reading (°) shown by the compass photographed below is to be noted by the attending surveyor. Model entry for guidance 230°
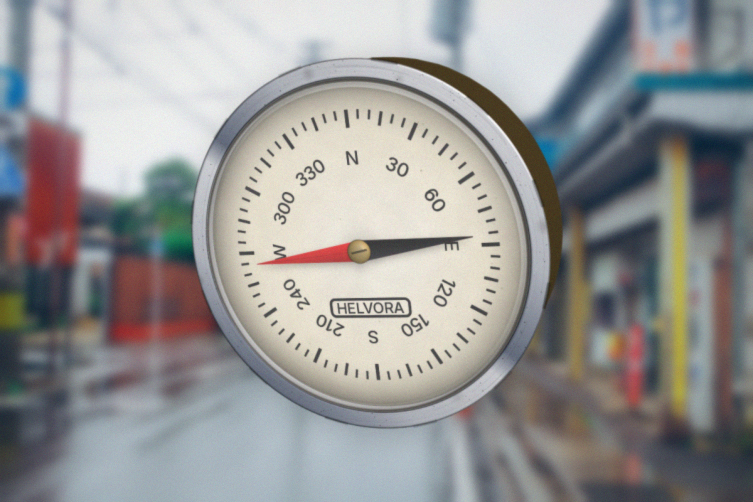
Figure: 265°
